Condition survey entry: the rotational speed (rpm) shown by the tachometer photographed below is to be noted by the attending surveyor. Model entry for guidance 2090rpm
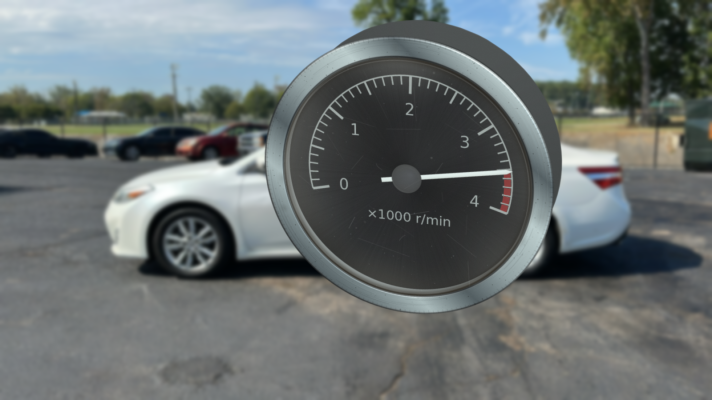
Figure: 3500rpm
